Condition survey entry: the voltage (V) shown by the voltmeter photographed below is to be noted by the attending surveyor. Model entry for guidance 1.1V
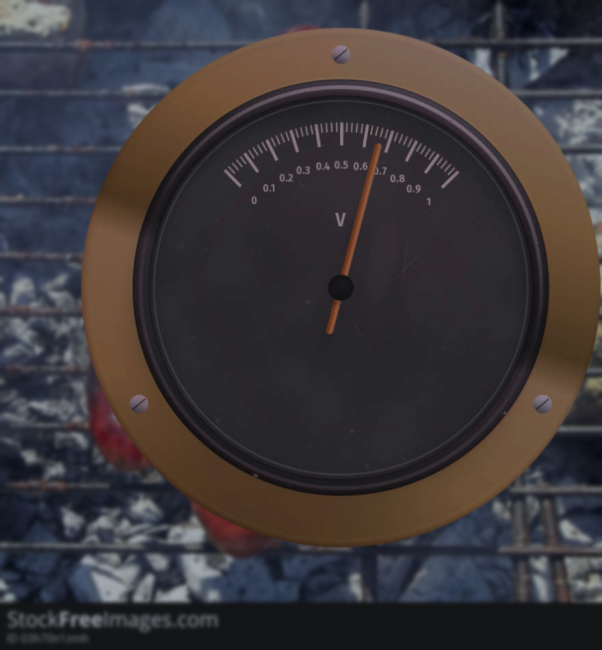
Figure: 0.66V
